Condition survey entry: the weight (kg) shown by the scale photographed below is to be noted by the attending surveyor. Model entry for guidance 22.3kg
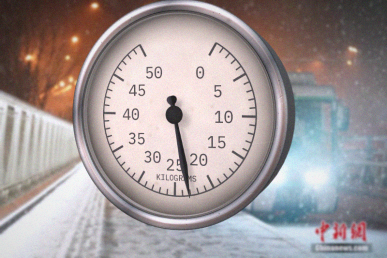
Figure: 23kg
